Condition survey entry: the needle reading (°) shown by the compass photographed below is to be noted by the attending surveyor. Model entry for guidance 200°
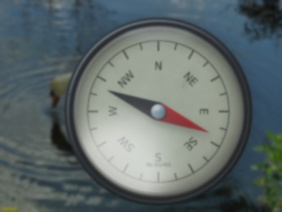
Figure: 112.5°
